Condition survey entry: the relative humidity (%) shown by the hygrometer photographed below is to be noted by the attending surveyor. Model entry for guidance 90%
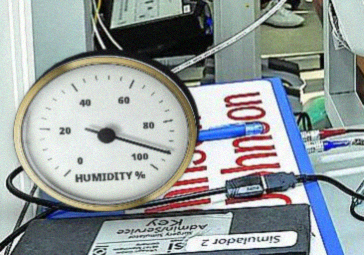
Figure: 92%
